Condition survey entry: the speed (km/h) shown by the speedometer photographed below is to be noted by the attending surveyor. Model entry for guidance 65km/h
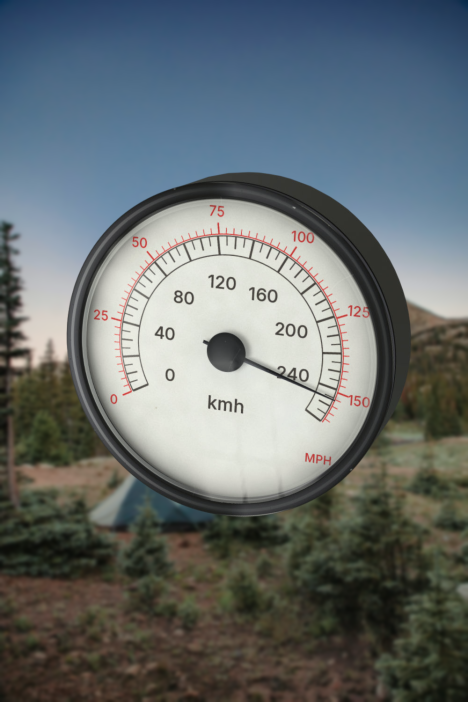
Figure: 245km/h
